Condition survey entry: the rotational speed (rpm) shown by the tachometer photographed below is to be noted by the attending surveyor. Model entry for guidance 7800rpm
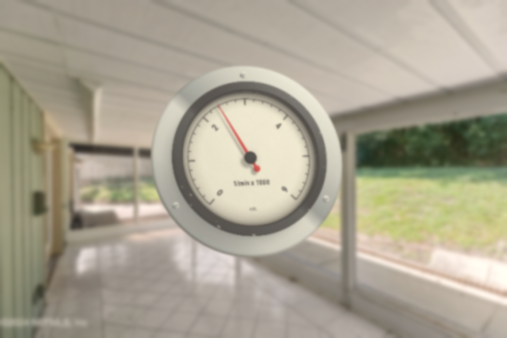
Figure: 2400rpm
